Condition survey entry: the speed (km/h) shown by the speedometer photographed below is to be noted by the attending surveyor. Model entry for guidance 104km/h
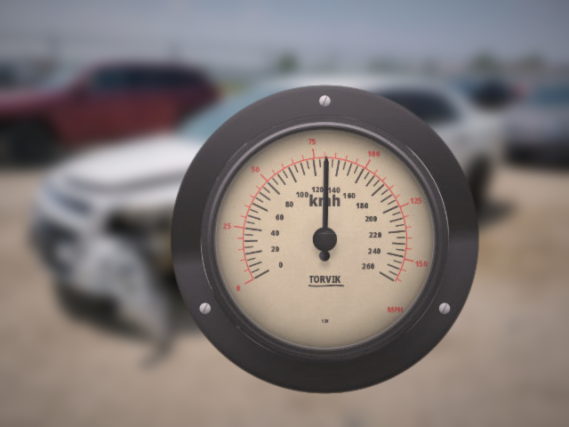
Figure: 130km/h
